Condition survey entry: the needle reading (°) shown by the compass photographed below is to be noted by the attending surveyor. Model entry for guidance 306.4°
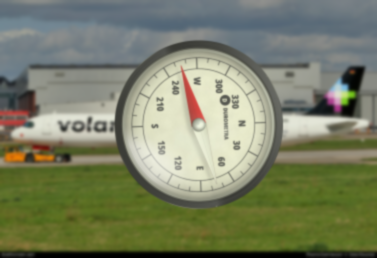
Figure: 255°
